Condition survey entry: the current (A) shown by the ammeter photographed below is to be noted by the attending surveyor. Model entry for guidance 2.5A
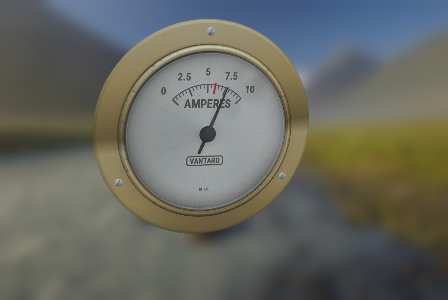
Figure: 7.5A
